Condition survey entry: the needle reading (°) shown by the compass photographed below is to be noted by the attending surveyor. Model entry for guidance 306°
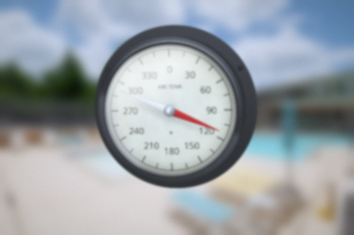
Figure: 112.5°
